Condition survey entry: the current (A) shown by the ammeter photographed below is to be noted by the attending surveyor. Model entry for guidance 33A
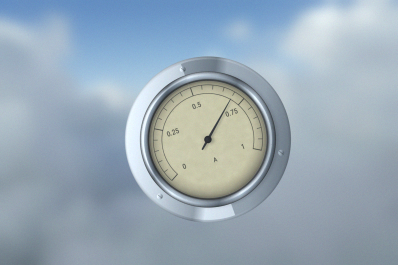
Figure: 0.7A
